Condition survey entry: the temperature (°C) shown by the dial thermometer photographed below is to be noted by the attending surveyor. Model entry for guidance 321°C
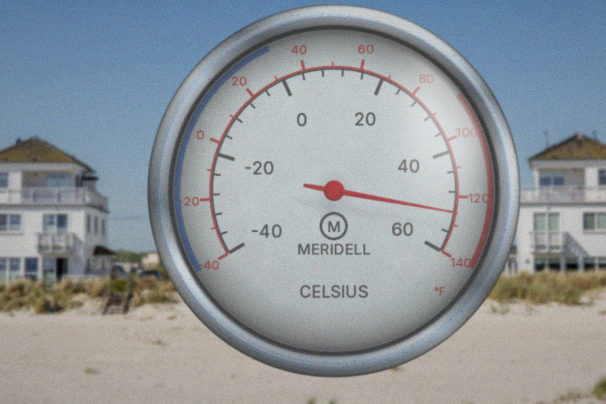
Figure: 52°C
